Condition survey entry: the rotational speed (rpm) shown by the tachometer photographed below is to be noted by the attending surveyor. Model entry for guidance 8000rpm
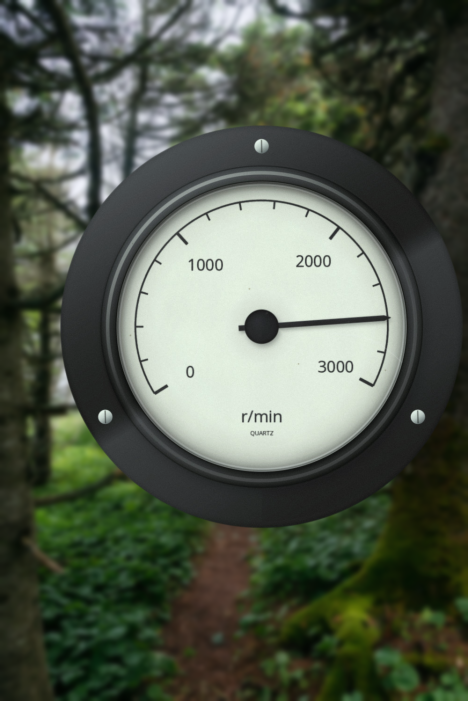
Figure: 2600rpm
